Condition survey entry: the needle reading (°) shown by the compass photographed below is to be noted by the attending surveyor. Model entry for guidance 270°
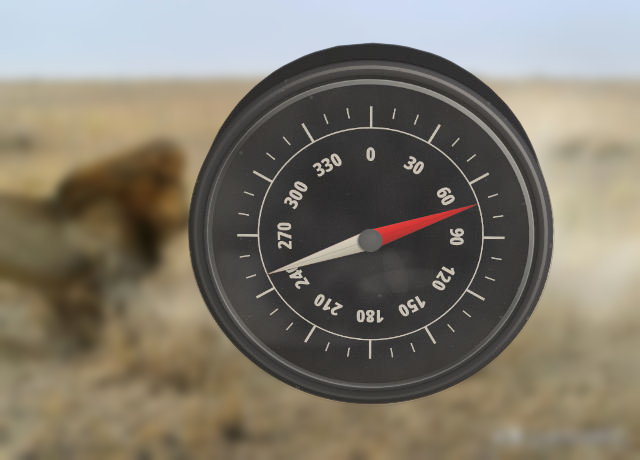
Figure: 70°
